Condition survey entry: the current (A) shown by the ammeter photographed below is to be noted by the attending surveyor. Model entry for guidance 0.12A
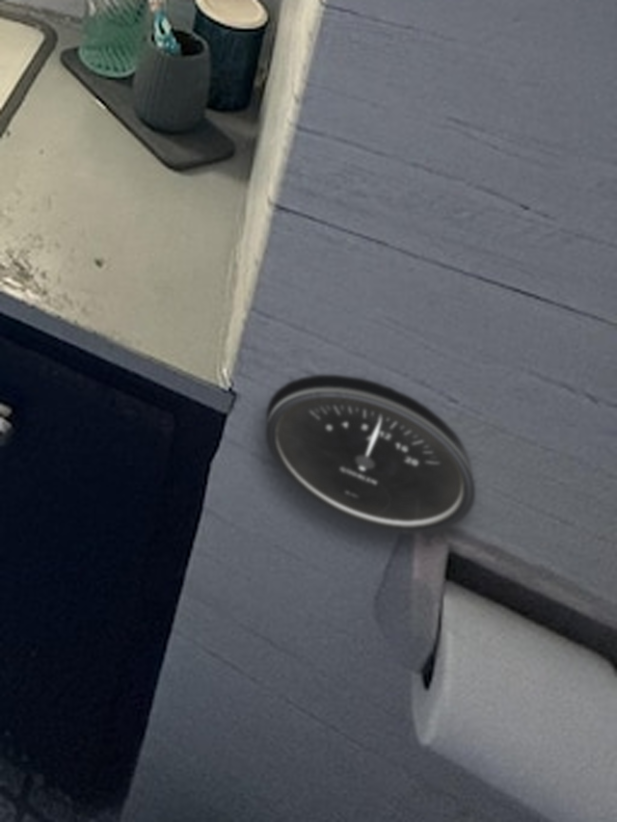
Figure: 10A
